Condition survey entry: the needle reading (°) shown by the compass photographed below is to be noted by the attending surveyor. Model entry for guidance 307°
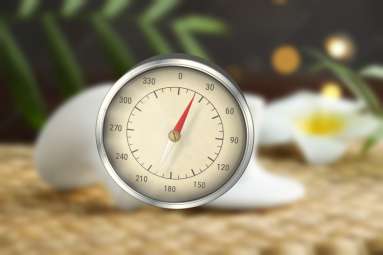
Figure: 20°
